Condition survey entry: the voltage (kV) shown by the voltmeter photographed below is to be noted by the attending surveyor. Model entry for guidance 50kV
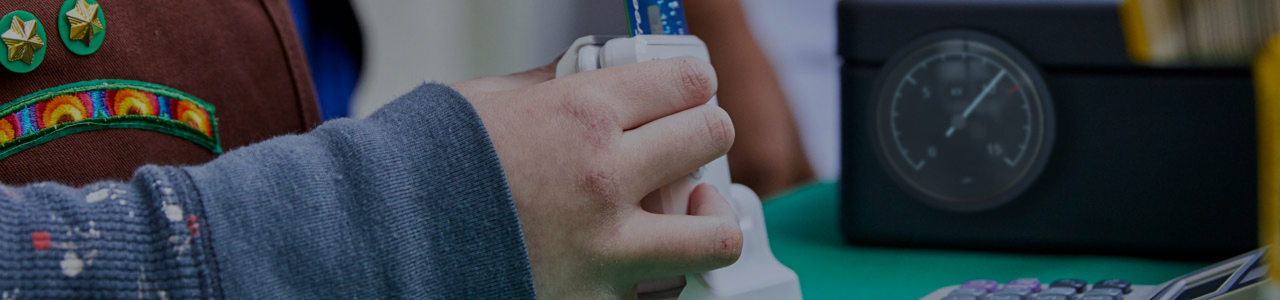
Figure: 10kV
